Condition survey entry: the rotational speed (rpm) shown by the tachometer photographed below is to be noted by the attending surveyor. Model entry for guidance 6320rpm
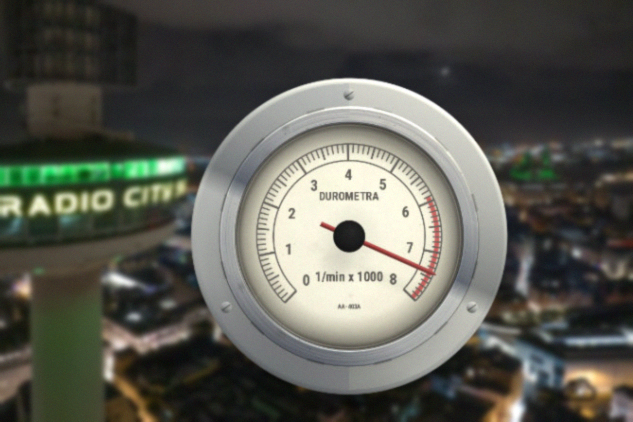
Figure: 7400rpm
